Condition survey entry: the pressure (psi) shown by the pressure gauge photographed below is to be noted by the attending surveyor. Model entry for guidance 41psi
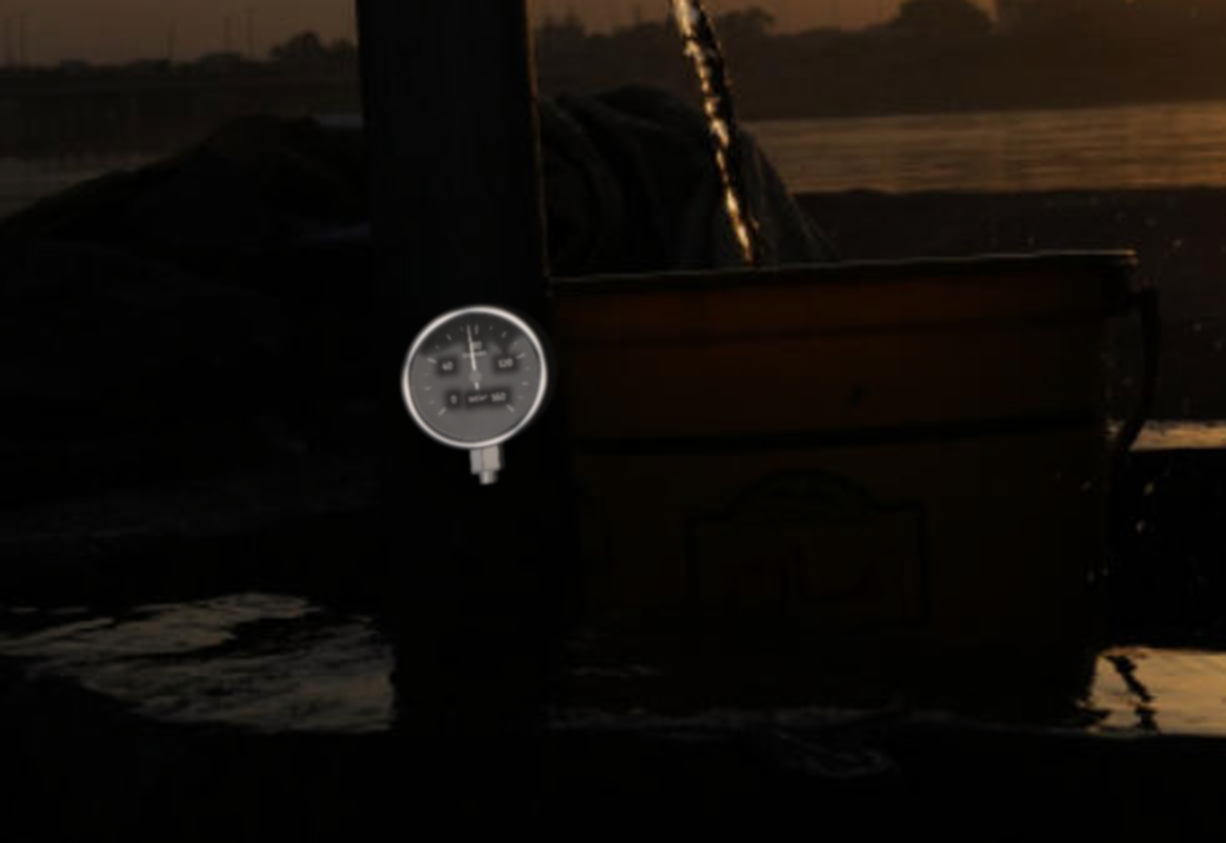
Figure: 75psi
